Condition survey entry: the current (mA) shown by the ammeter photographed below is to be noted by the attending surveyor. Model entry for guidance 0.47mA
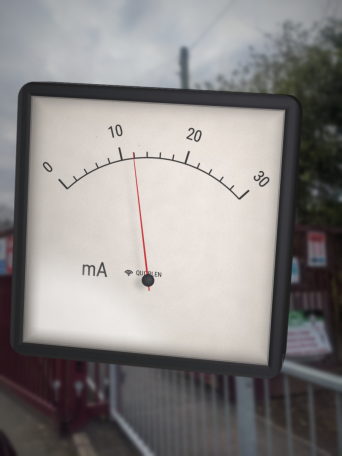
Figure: 12mA
